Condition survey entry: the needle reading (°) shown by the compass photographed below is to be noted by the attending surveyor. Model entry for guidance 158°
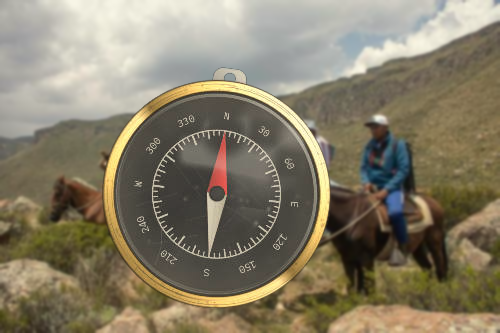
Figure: 0°
